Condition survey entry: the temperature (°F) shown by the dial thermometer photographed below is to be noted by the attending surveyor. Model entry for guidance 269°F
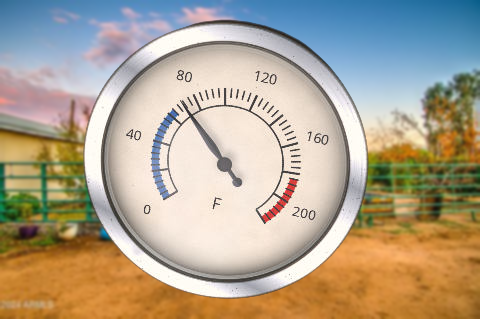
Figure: 72°F
